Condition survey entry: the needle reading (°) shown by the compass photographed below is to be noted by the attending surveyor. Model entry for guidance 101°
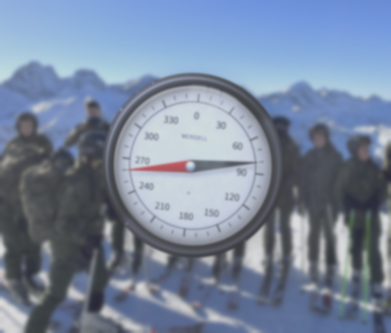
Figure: 260°
